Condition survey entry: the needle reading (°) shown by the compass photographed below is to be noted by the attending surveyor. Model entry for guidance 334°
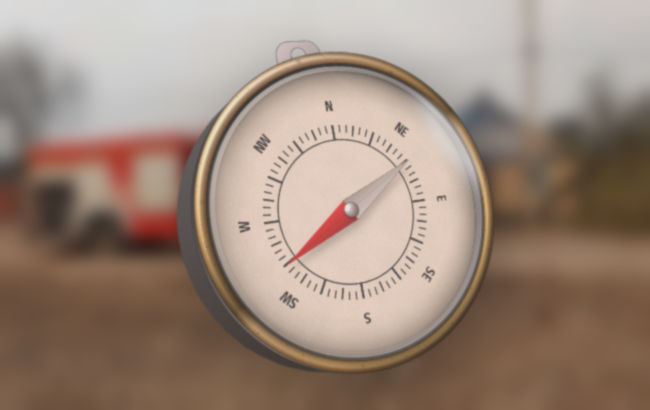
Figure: 240°
